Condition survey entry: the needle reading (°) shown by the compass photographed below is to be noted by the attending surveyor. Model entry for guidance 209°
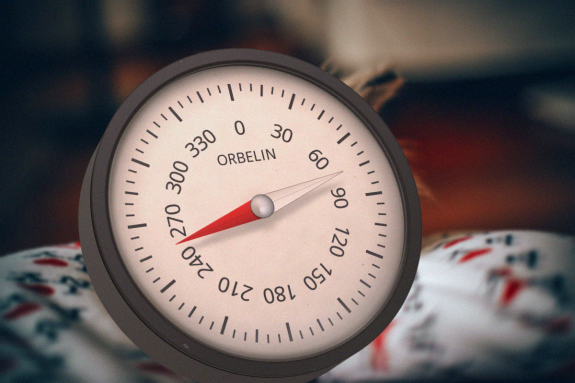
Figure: 255°
